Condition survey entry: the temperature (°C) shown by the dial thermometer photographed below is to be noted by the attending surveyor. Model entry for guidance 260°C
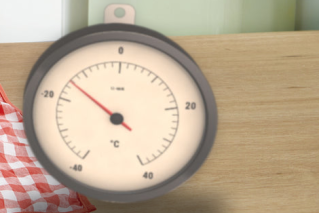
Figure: -14°C
